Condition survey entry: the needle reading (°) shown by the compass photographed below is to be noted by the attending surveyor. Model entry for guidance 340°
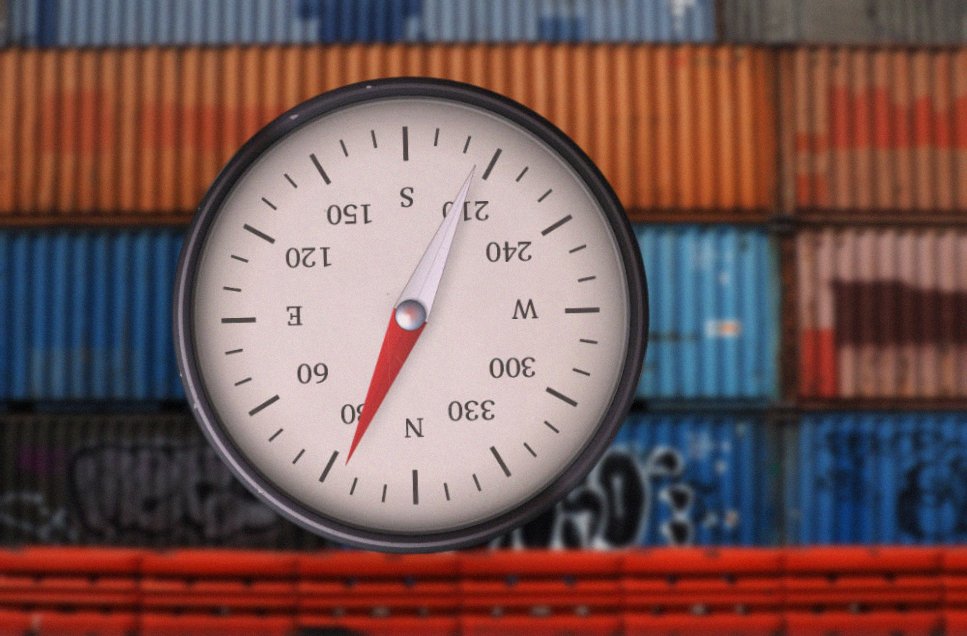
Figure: 25°
